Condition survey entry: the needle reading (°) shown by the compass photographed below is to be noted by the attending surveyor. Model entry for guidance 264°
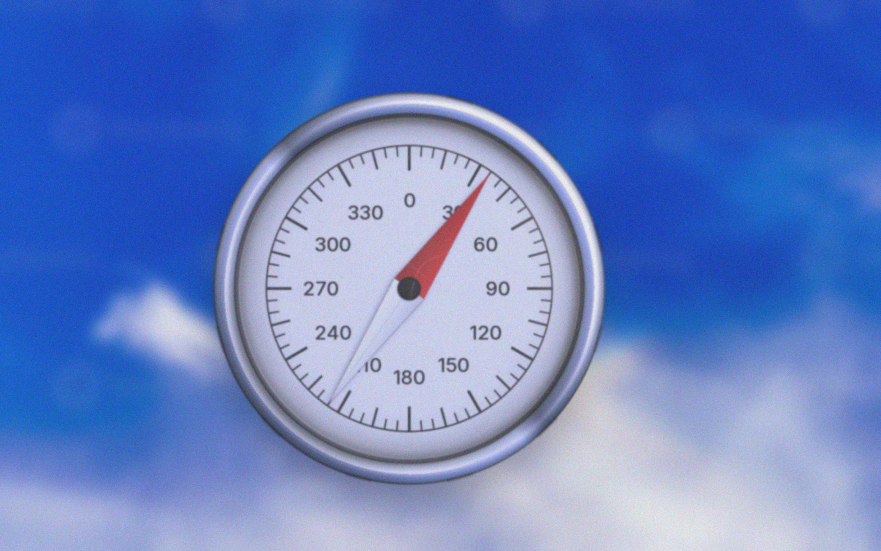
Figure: 35°
